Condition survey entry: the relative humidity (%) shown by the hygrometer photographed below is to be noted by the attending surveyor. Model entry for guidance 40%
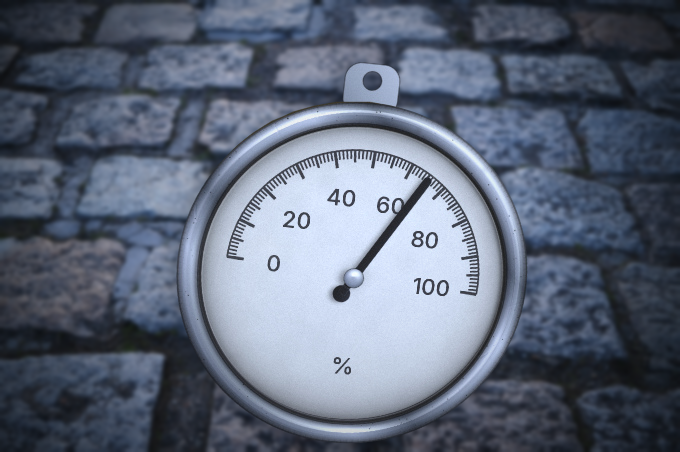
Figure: 65%
